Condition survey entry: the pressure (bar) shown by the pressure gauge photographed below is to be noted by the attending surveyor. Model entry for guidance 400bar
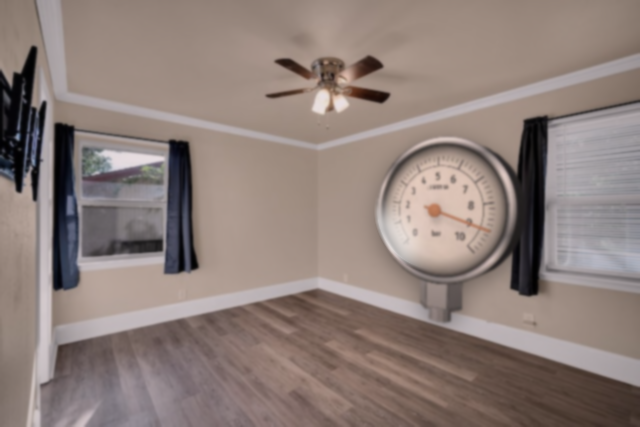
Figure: 9bar
